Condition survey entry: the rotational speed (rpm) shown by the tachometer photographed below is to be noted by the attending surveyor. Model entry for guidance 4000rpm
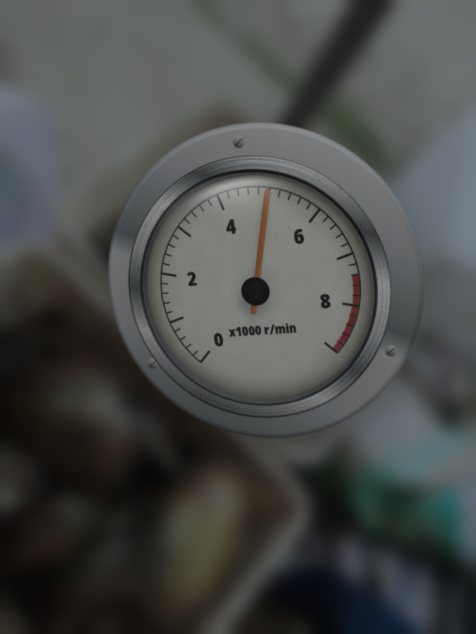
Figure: 5000rpm
